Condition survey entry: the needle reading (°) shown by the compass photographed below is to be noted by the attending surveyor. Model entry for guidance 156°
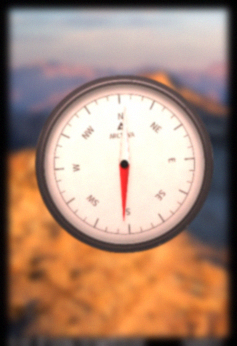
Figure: 185°
